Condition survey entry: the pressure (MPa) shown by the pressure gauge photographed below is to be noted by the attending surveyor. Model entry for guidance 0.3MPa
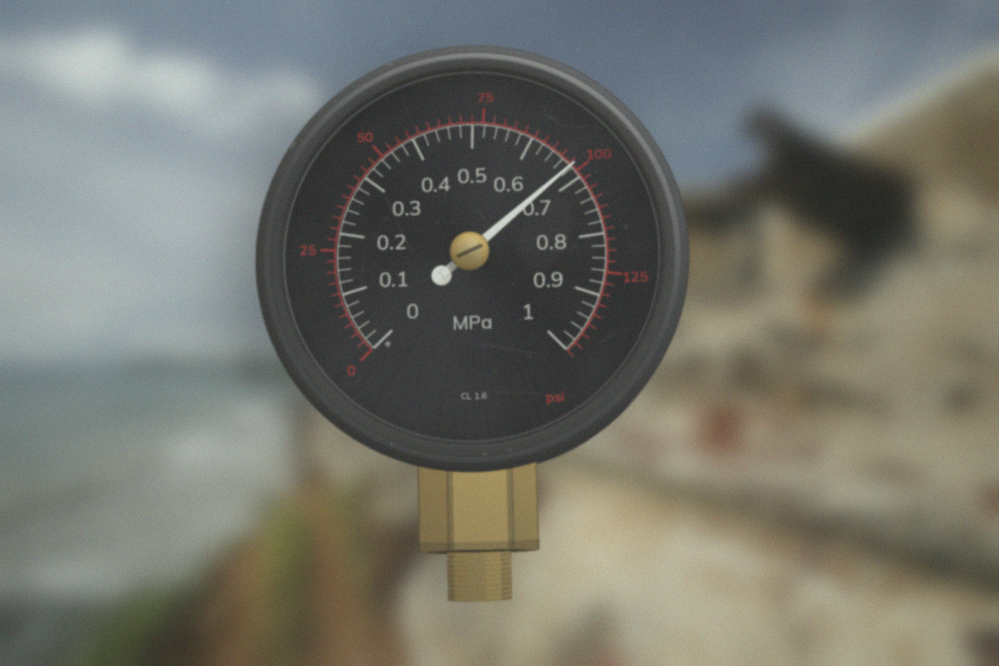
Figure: 0.68MPa
